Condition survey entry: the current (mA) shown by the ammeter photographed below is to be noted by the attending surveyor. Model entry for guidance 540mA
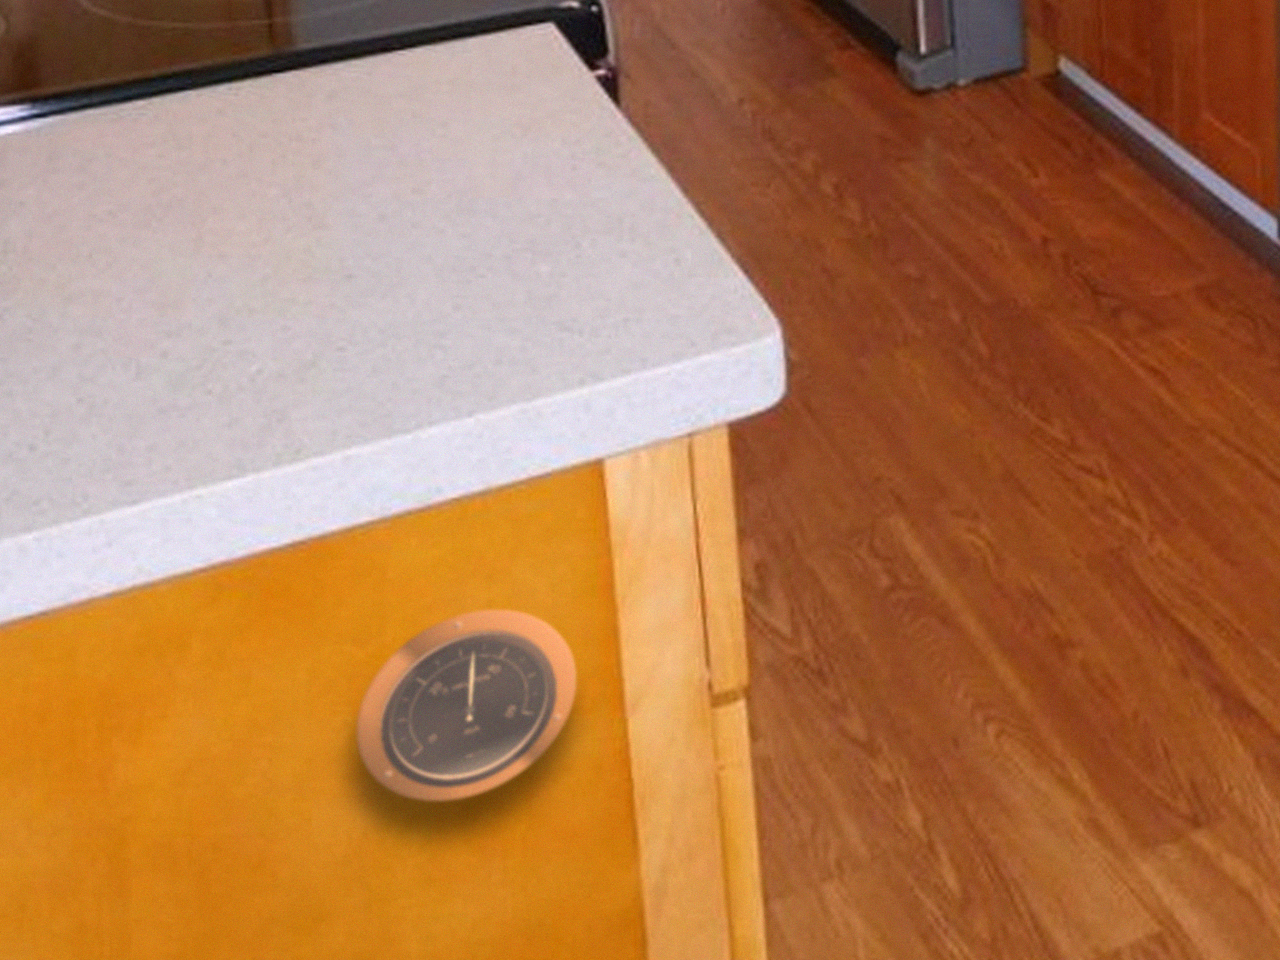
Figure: 32.5mA
